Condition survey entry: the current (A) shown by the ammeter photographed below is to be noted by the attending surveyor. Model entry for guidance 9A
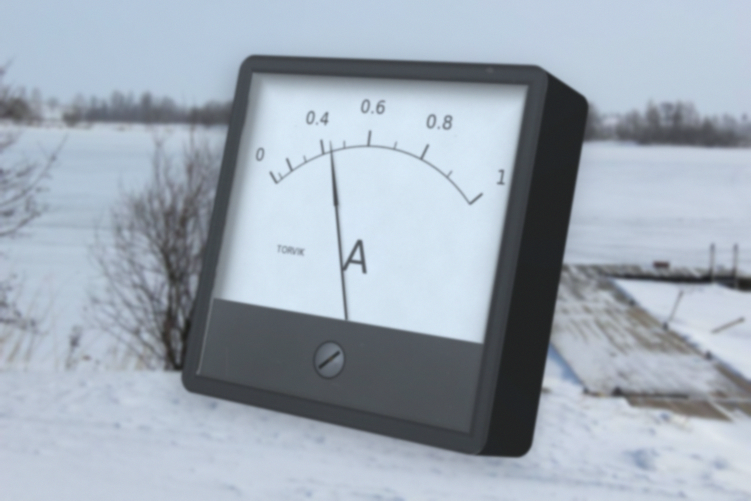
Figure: 0.45A
